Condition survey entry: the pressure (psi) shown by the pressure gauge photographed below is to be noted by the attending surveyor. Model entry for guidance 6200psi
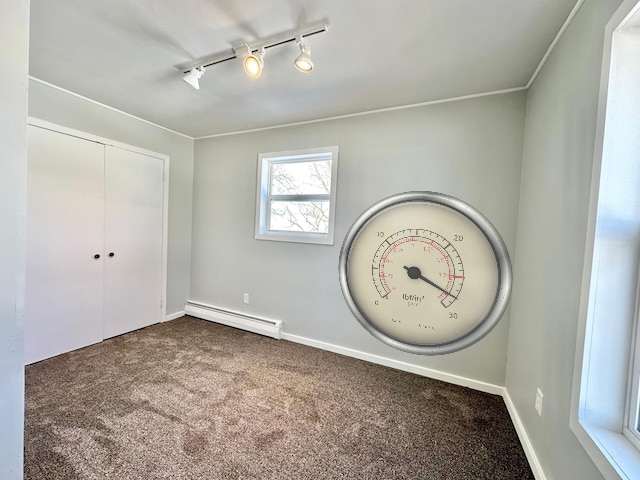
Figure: 28psi
